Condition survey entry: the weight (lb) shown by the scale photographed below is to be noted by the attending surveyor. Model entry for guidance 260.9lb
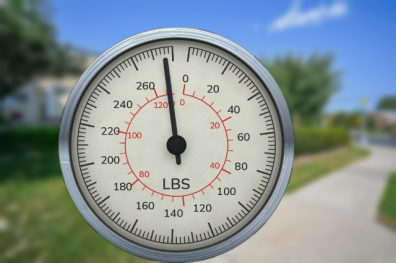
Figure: 276lb
